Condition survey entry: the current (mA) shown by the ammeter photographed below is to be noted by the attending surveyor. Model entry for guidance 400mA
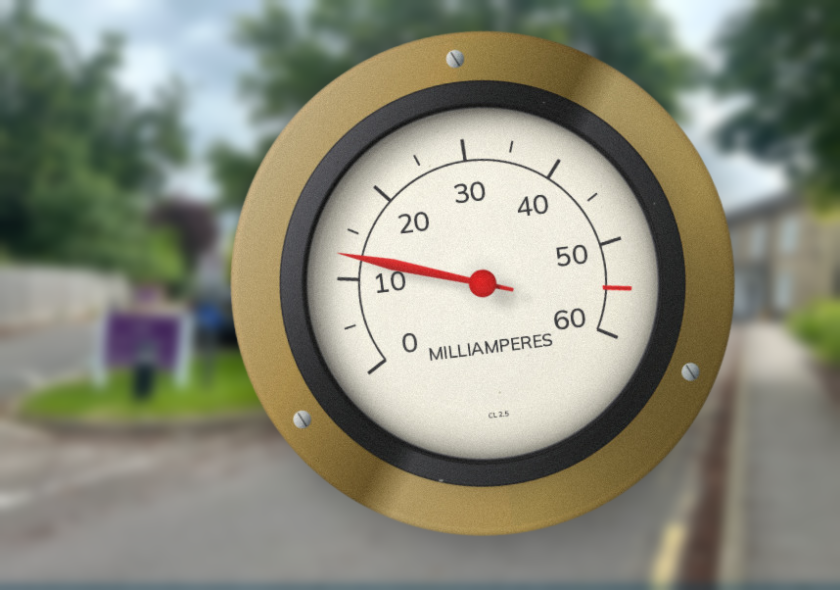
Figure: 12.5mA
